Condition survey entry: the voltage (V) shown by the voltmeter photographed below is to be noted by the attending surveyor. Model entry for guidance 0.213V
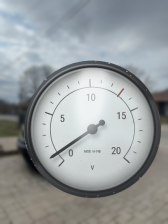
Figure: 1V
